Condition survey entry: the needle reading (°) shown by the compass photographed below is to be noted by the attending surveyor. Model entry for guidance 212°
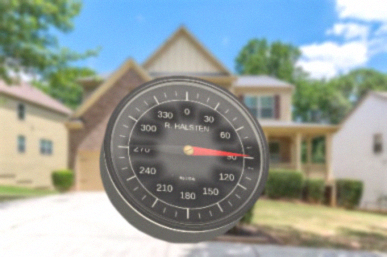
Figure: 90°
